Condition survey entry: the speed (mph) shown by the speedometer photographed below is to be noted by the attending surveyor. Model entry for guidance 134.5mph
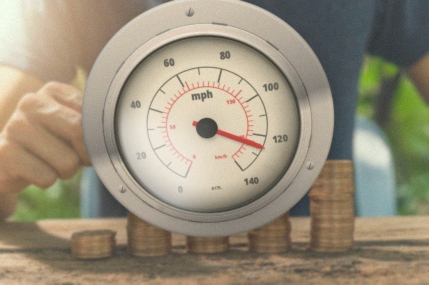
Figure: 125mph
